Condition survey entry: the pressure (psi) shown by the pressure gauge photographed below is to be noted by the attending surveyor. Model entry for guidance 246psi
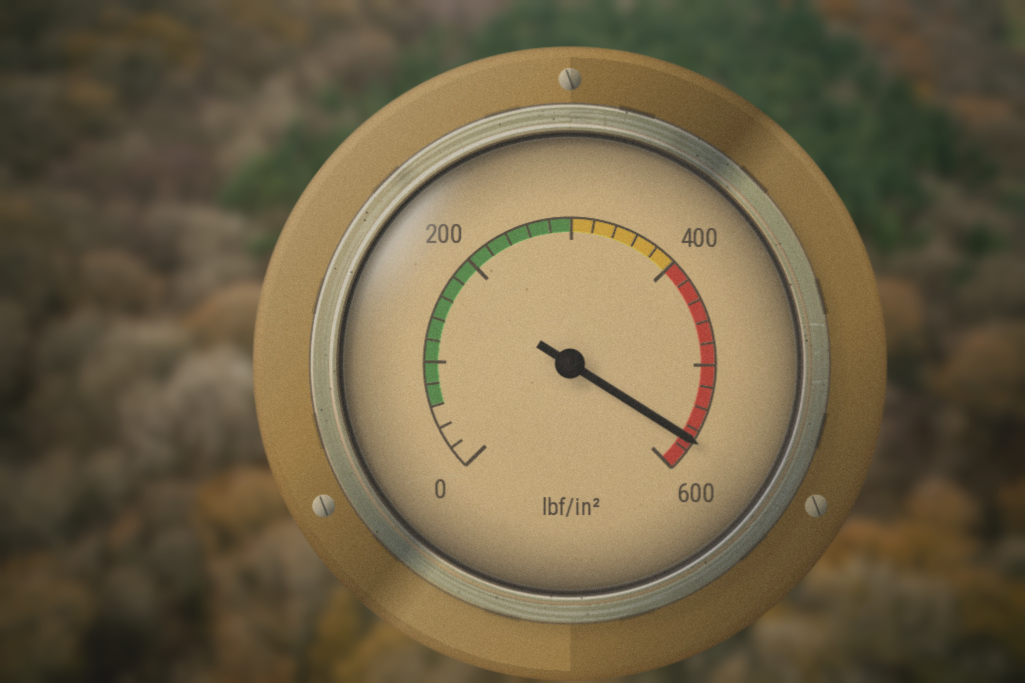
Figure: 570psi
